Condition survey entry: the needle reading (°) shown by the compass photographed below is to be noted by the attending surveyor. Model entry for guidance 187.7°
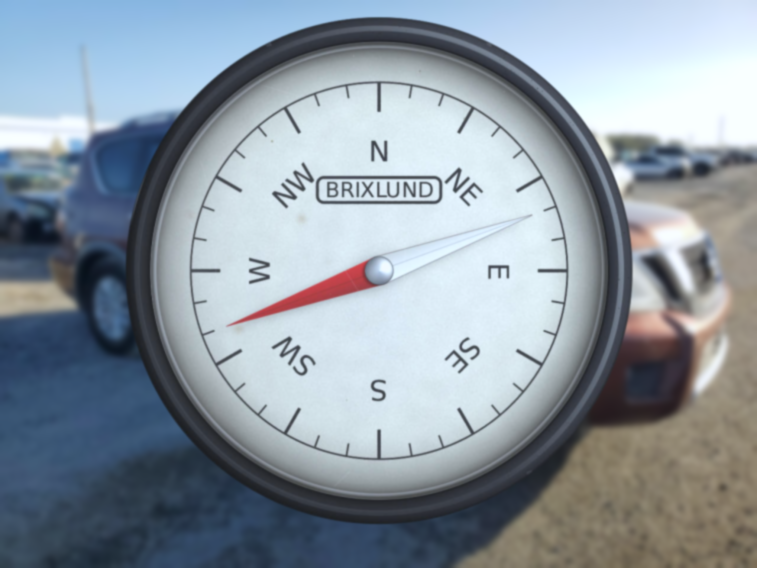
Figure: 250°
